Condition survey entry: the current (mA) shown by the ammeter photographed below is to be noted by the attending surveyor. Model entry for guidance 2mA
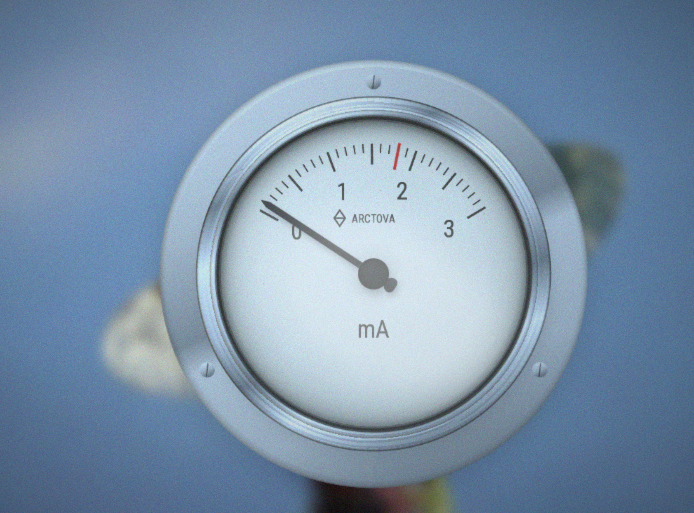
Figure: 0.1mA
